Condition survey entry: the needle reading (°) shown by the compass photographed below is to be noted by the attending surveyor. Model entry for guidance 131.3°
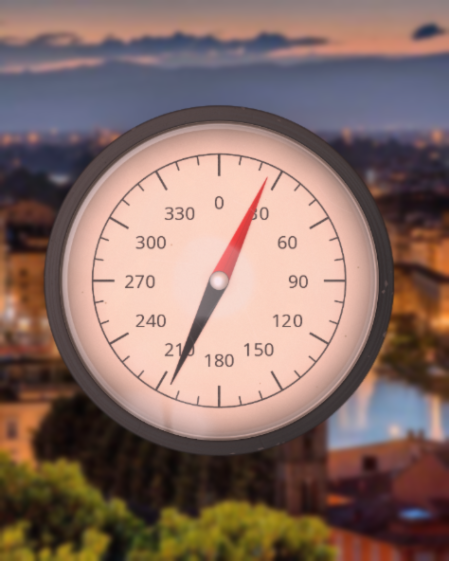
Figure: 25°
